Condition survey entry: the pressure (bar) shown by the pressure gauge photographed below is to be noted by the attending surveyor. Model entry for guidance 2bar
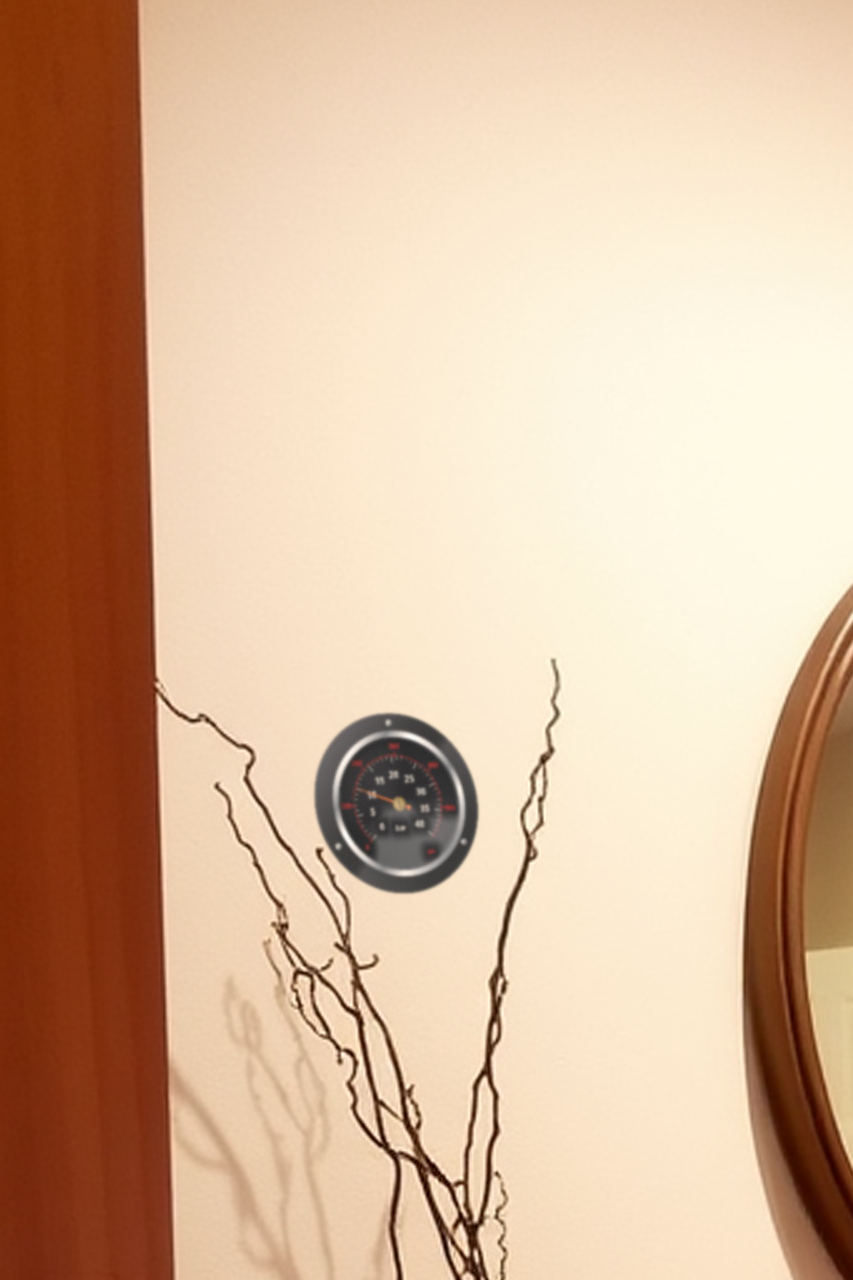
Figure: 10bar
